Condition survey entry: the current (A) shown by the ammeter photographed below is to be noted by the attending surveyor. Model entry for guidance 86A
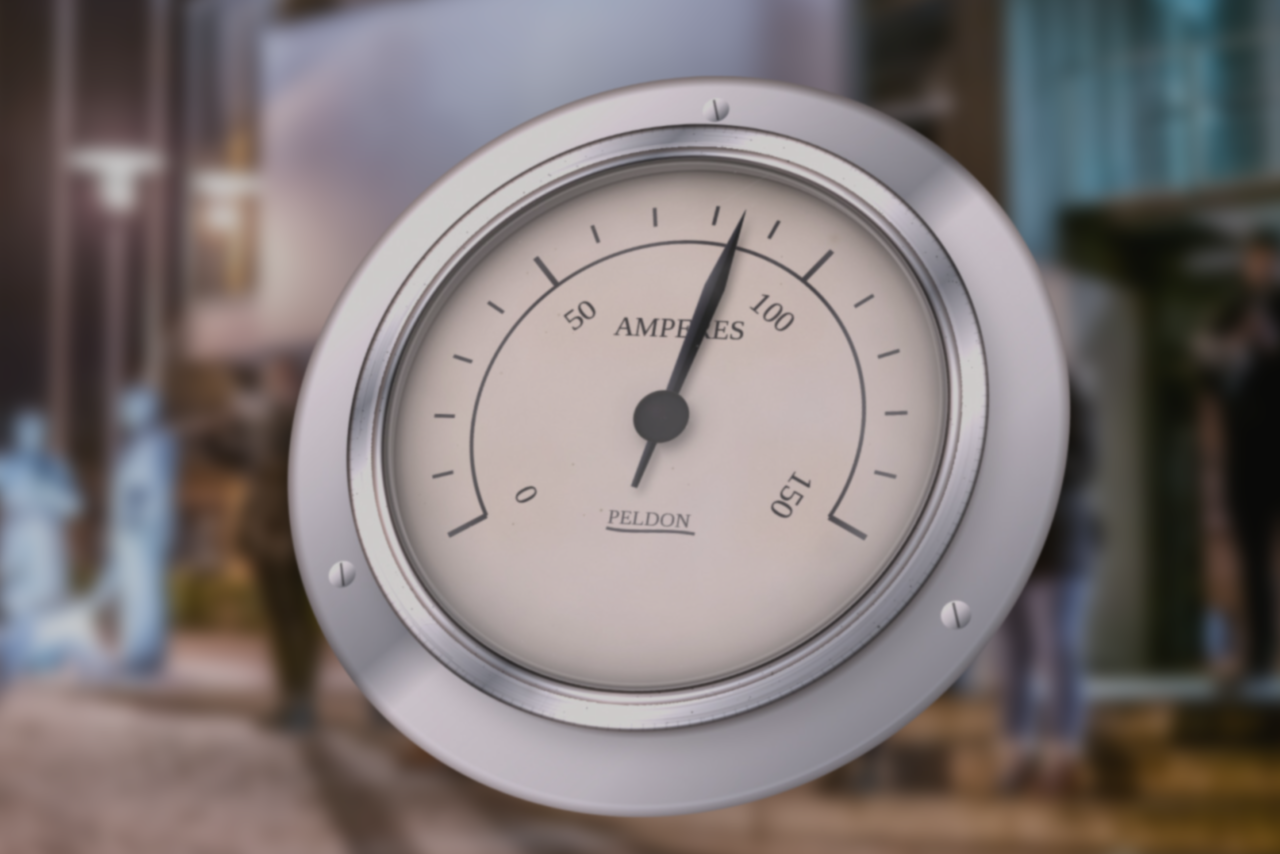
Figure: 85A
